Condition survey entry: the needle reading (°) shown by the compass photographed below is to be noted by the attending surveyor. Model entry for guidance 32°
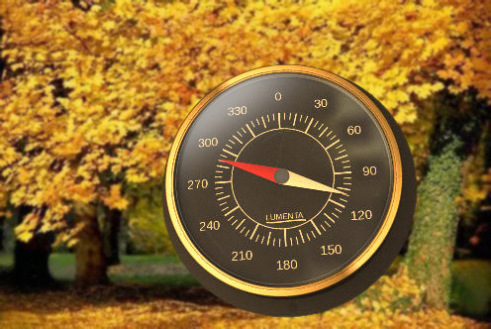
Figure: 290°
